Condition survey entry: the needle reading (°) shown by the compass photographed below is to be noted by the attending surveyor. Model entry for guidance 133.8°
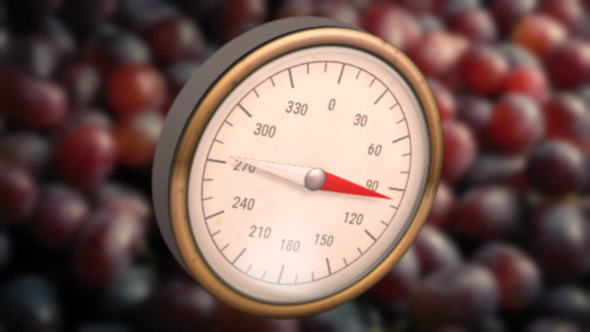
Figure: 95°
